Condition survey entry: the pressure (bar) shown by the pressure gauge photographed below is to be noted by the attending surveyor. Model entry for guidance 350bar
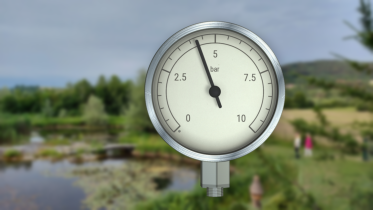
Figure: 4.25bar
